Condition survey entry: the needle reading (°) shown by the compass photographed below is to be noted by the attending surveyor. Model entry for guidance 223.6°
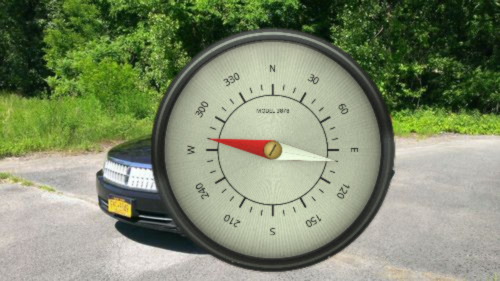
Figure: 280°
